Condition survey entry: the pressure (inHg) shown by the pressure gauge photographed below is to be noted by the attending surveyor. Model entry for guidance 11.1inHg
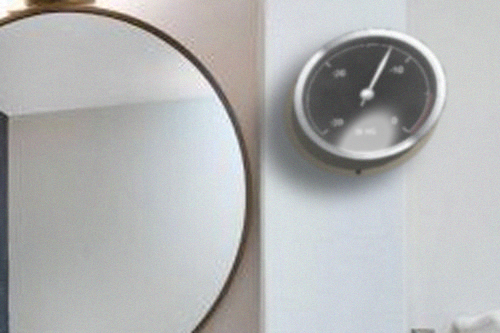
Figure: -12.5inHg
